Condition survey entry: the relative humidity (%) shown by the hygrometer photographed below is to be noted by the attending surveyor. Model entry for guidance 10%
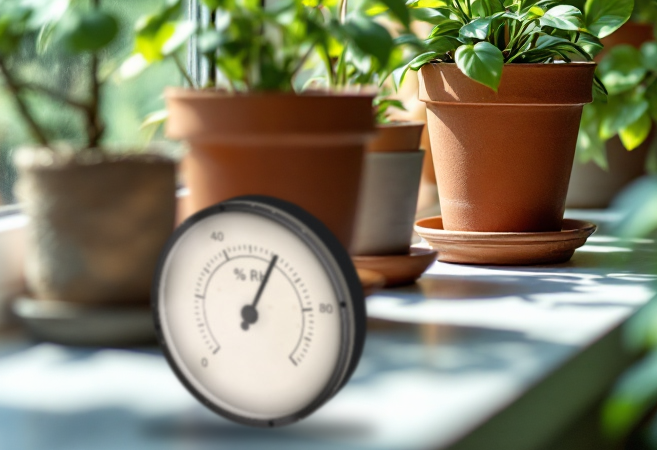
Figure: 60%
